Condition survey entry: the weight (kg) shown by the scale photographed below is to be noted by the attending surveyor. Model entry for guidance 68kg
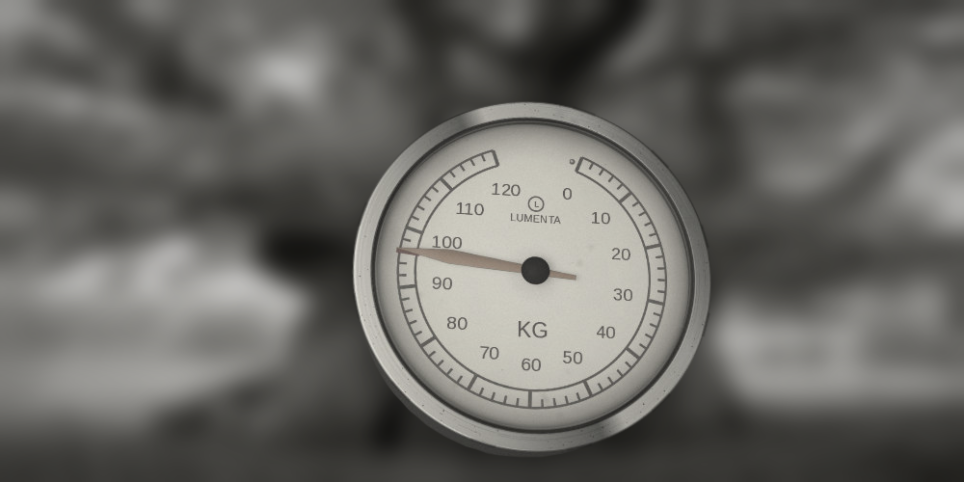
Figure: 96kg
